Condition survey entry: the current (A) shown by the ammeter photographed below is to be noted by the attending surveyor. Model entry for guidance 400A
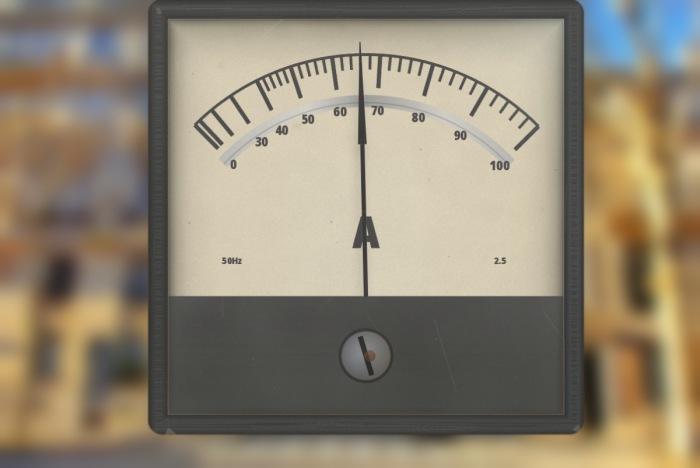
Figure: 66A
